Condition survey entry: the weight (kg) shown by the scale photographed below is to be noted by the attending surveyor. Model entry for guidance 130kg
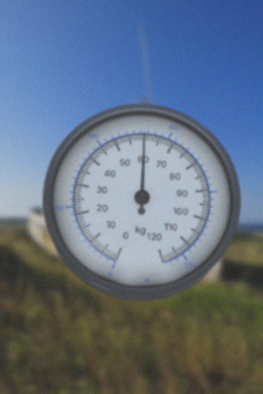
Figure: 60kg
